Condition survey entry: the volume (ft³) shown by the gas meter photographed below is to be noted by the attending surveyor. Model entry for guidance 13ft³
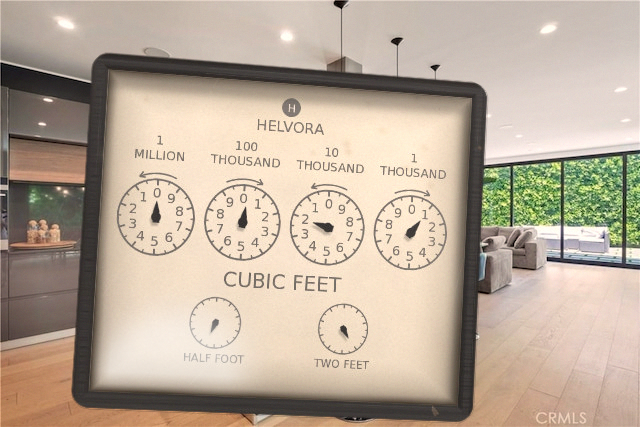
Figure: 2100ft³
